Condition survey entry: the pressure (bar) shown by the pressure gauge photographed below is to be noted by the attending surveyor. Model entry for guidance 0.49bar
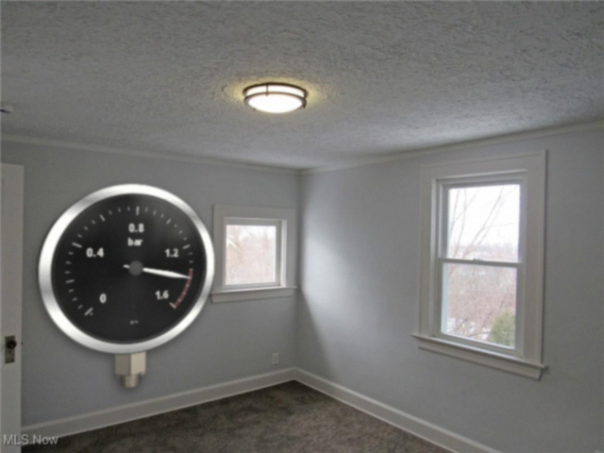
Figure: 1.4bar
